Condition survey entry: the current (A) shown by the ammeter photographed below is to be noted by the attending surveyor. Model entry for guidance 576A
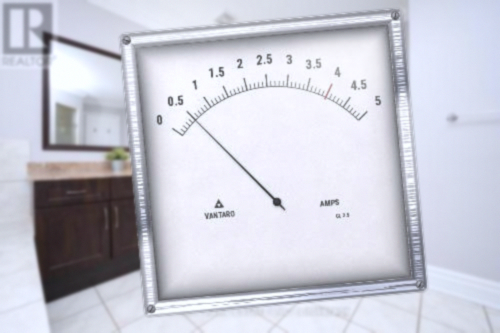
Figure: 0.5A
